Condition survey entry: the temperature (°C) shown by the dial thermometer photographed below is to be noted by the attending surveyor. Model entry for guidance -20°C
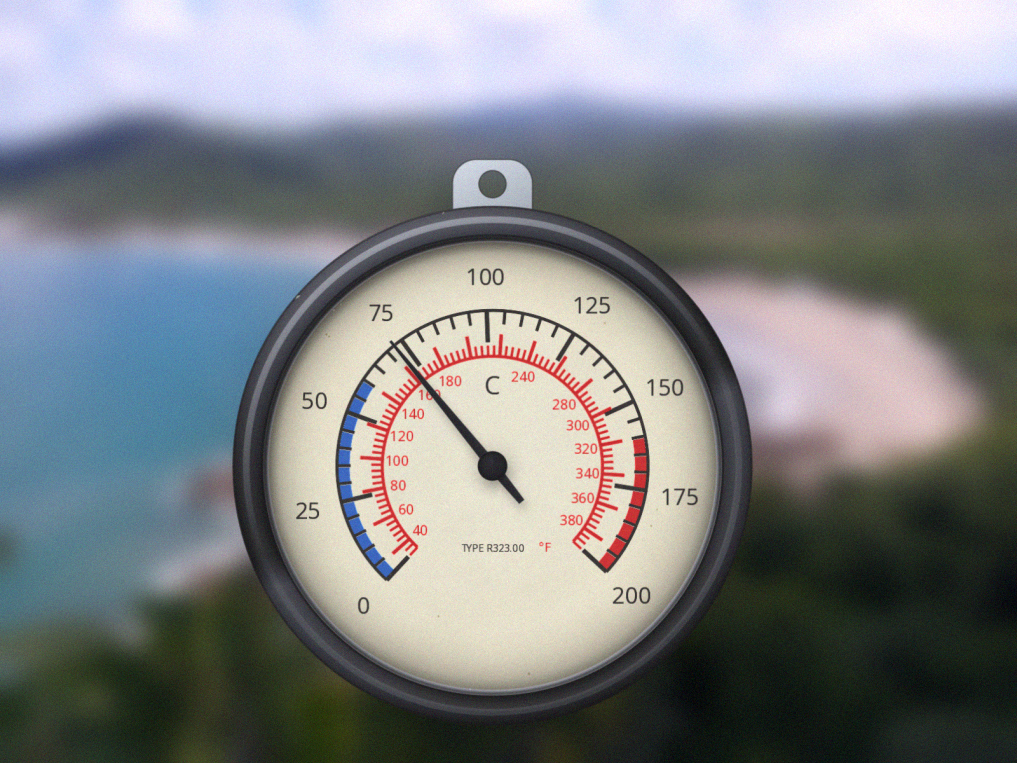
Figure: 72.5°C
